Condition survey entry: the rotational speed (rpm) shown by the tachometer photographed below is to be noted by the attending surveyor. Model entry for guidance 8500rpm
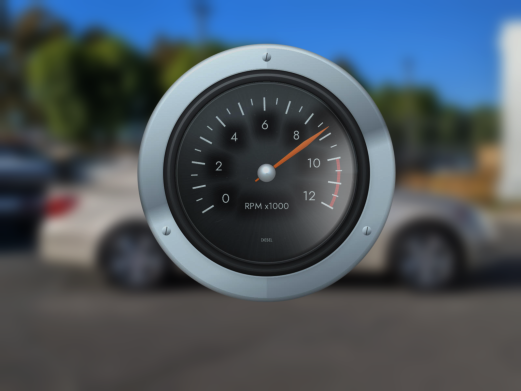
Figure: 8750rpm
